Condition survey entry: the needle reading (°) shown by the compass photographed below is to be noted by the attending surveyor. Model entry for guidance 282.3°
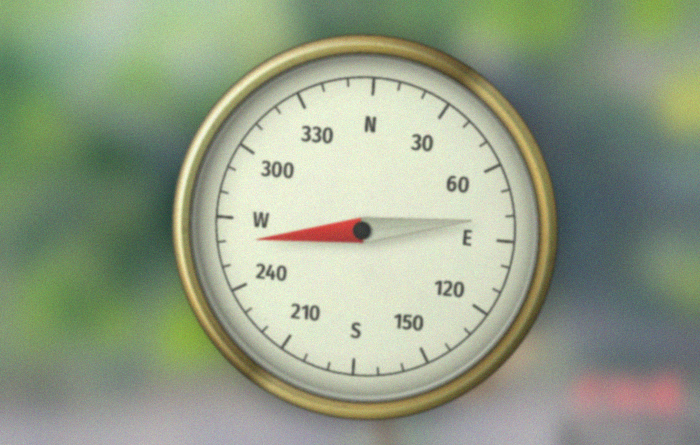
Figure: 260°
